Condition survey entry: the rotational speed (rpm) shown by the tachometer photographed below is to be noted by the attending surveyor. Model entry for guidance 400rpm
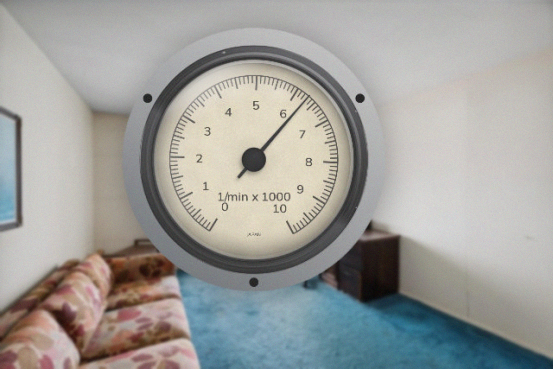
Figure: 6300rpm
